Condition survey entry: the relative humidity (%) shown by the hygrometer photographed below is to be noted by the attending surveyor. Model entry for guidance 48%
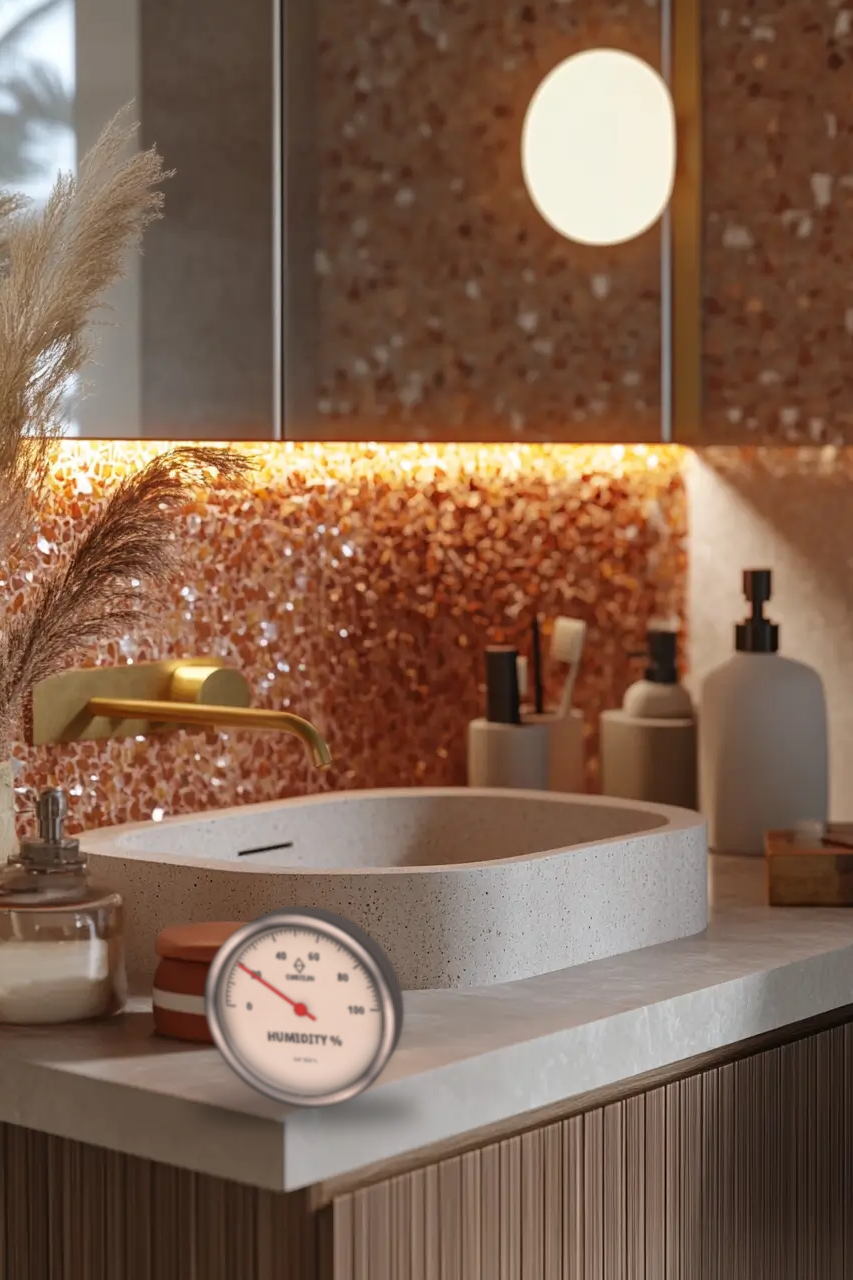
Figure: 20%
